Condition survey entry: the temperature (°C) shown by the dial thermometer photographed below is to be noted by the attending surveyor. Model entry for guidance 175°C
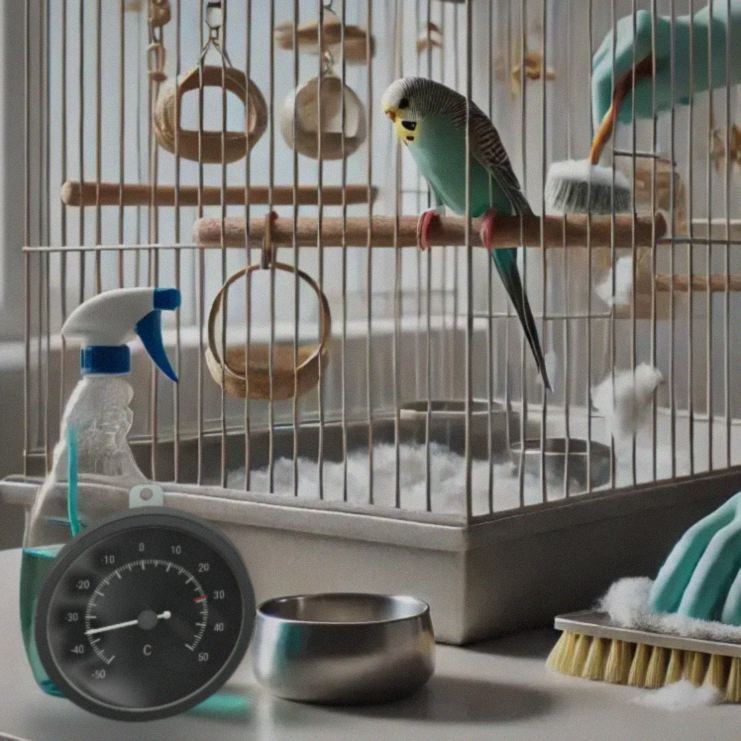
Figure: -35°C
